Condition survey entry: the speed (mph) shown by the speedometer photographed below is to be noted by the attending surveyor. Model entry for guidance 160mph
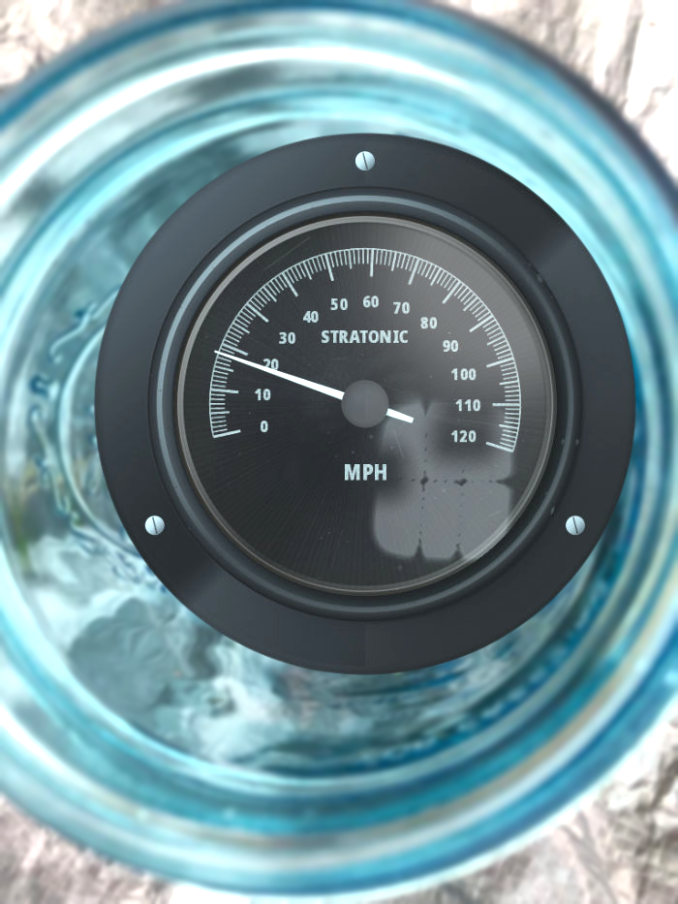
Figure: 18mph
